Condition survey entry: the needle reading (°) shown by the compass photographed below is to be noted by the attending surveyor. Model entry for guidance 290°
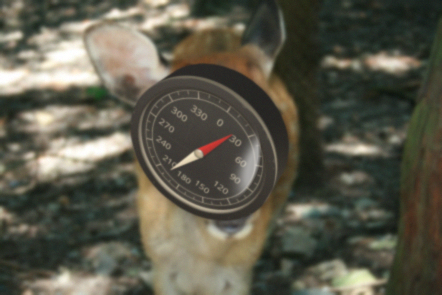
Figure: 20°
